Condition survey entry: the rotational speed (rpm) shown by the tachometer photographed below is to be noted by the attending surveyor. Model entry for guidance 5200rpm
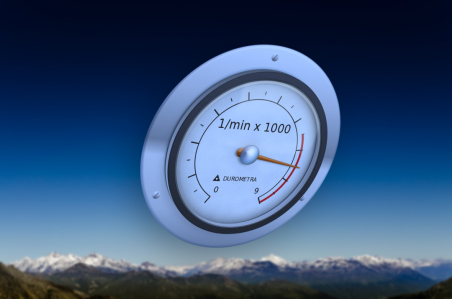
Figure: 7500rpm
